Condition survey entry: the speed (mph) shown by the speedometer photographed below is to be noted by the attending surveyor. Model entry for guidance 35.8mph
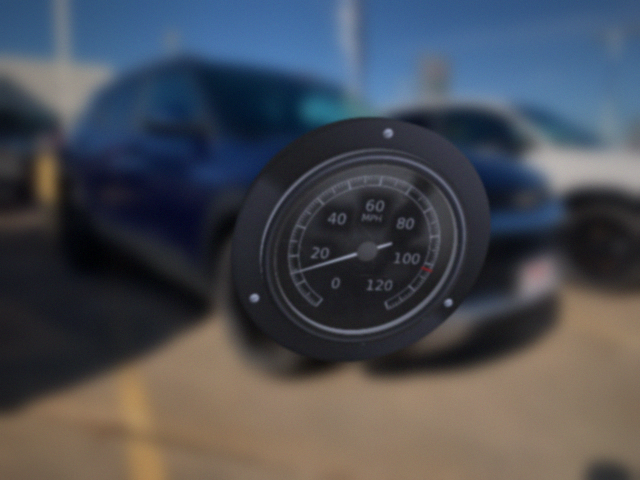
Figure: 15mph
